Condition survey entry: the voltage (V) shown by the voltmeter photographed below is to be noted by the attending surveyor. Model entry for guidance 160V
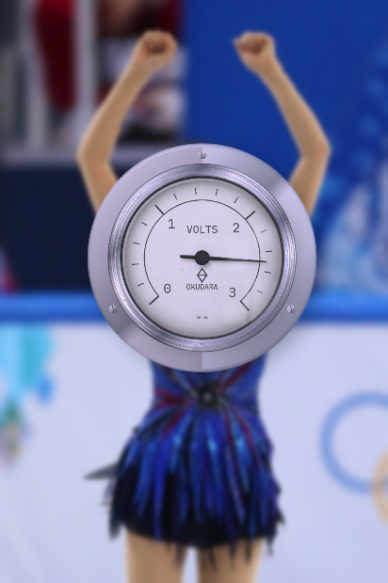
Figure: 2.5V
